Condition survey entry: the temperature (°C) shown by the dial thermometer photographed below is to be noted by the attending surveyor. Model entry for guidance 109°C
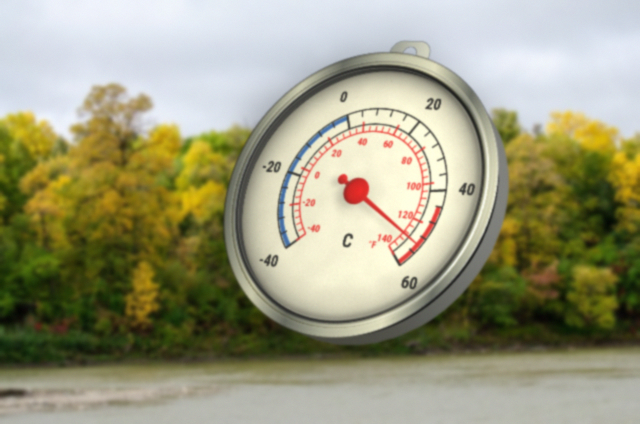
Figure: 54°C
